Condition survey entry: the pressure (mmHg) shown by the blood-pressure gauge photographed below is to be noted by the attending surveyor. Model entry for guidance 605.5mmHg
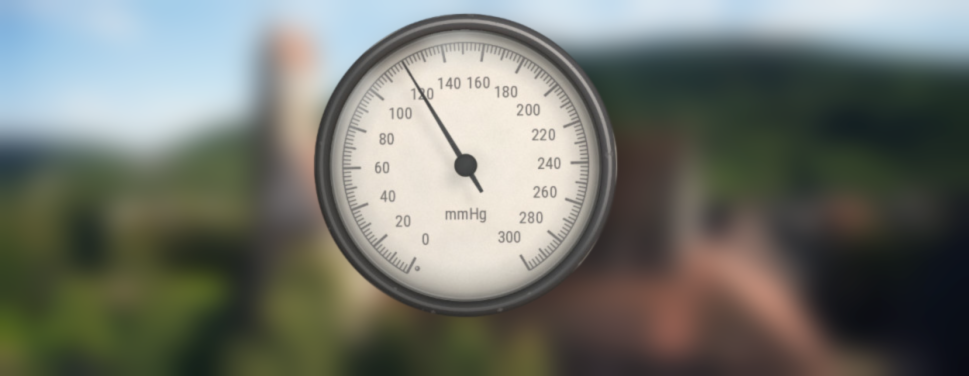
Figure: 120mmHg
